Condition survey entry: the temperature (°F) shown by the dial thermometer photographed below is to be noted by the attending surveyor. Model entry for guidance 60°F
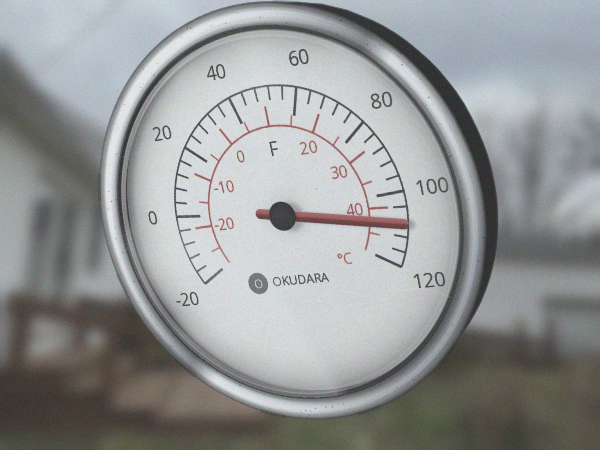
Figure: 108°F
